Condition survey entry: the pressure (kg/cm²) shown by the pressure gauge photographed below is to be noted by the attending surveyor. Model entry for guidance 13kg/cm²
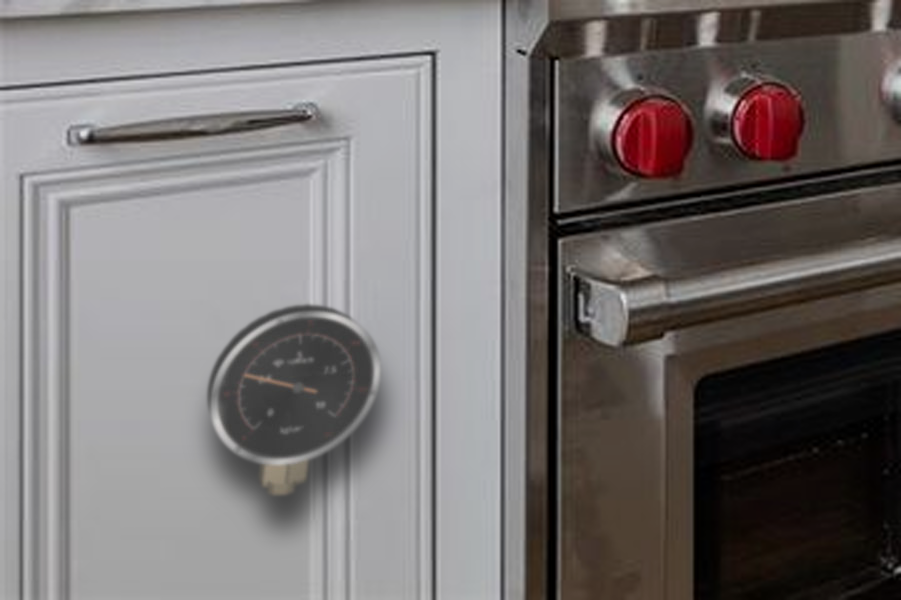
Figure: 2.5kg/cm²
